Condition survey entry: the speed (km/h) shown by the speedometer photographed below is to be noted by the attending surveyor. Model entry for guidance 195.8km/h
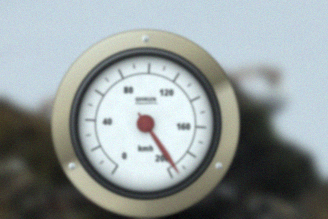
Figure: 195km/h
